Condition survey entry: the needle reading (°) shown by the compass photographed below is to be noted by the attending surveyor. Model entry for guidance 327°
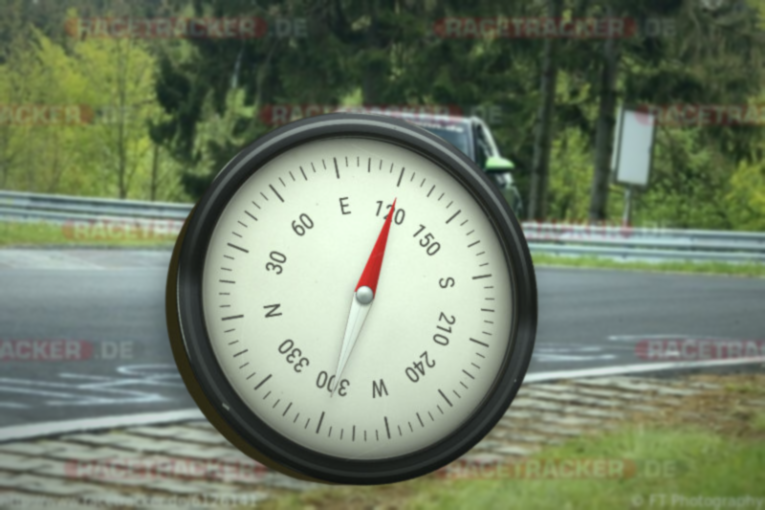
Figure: 120°
